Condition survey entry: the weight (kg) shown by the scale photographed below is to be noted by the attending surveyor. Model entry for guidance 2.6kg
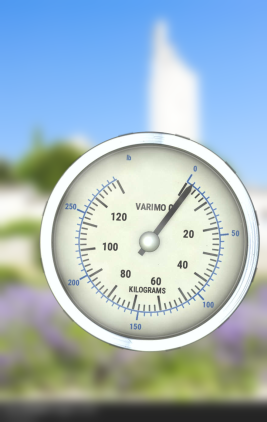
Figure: 2kg
